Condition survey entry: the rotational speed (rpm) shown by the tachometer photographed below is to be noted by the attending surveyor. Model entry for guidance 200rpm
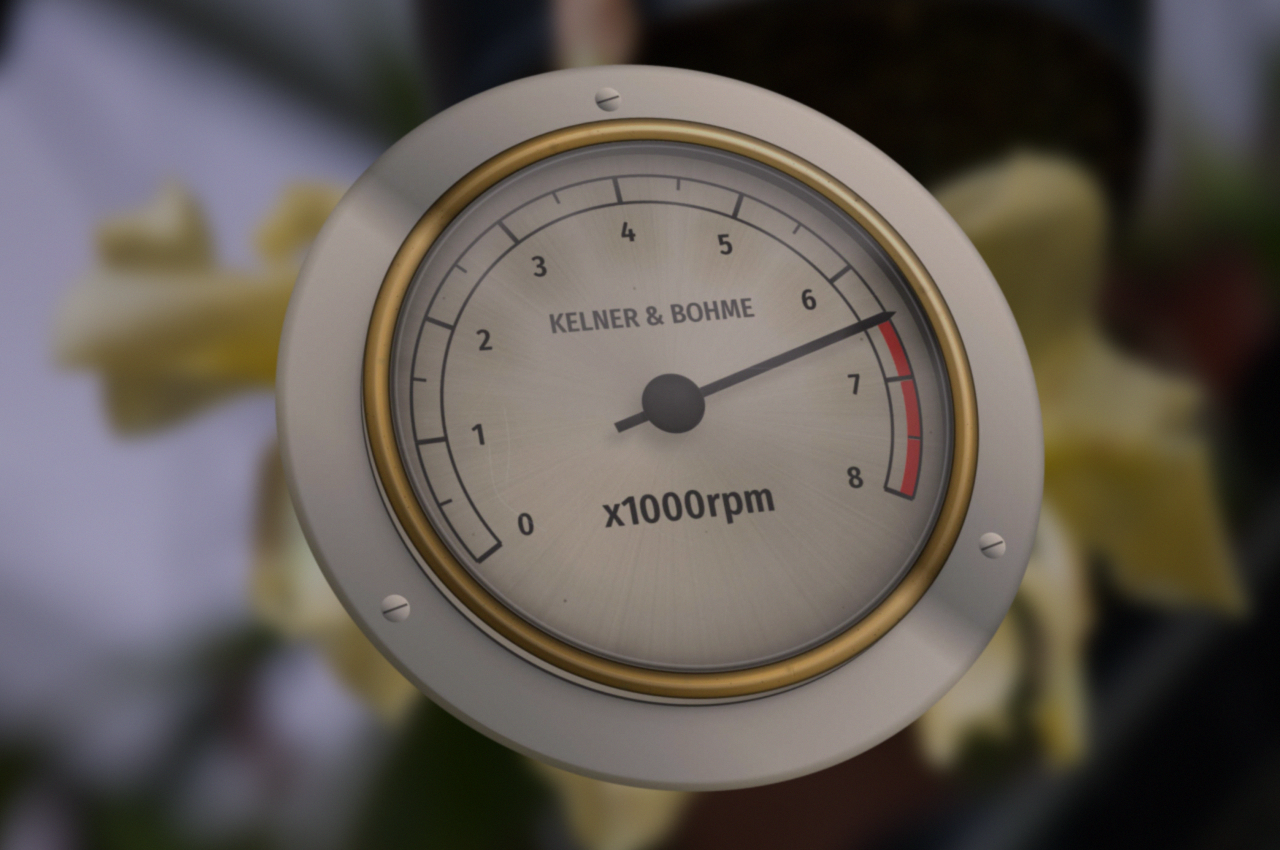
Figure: 6500rpm
